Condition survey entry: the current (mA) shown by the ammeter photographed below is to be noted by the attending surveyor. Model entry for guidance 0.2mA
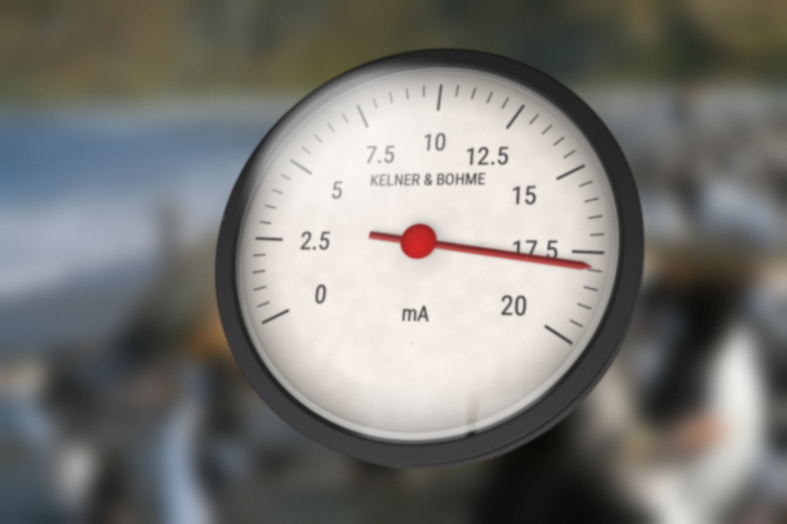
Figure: 18mA
